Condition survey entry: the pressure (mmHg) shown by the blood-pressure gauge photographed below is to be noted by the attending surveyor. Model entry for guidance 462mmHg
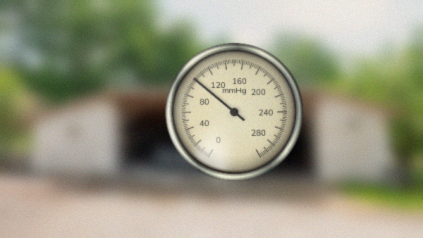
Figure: 100mmHg
